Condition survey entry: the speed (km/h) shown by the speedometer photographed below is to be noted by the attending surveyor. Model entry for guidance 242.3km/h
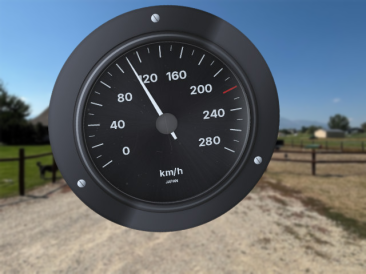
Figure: 110km/h
